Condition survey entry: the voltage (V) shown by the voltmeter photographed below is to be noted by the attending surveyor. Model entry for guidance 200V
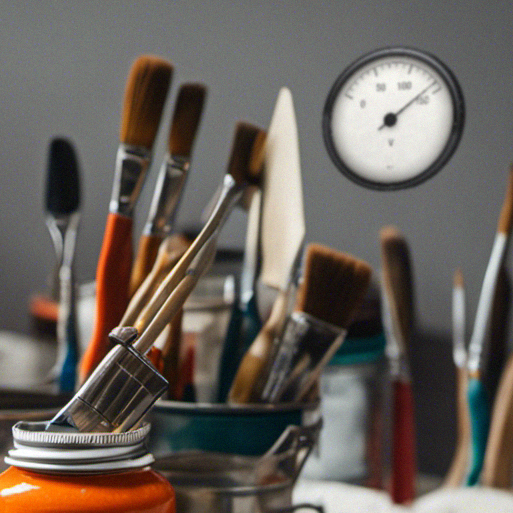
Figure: 140V
